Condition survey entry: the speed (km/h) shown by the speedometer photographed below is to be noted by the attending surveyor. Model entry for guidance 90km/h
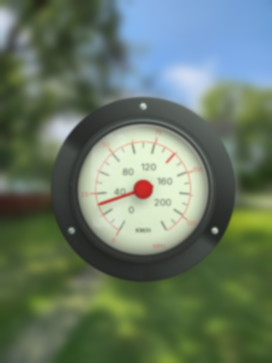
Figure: 30km/h
